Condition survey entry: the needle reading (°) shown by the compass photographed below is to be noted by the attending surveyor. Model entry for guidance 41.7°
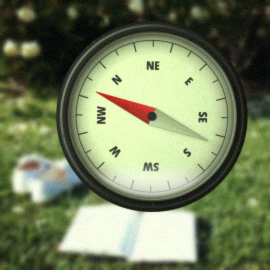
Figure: 337.5°
